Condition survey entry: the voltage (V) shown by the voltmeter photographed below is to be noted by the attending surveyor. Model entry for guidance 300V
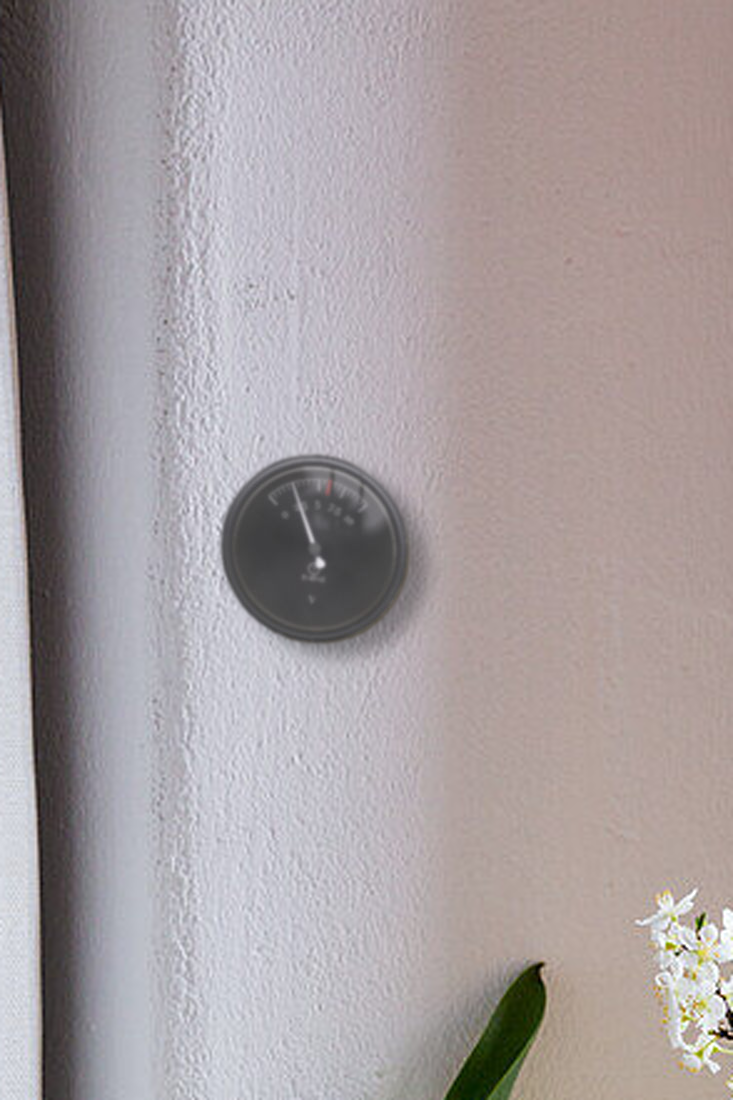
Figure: 2.5V
